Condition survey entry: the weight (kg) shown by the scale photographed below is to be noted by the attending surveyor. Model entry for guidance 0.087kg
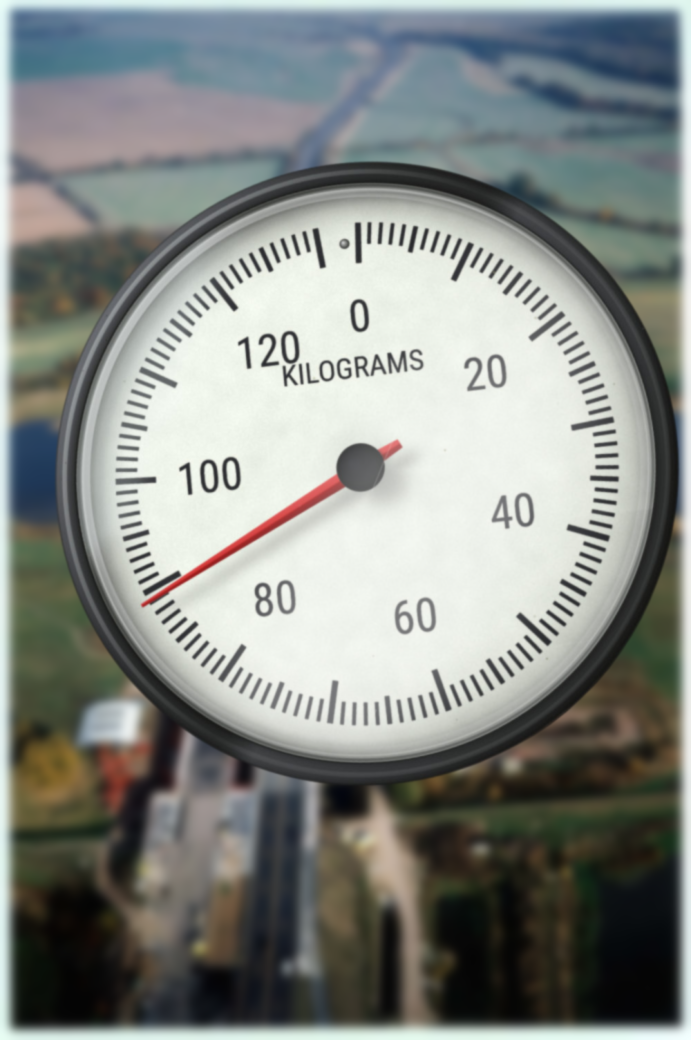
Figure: 89kg
